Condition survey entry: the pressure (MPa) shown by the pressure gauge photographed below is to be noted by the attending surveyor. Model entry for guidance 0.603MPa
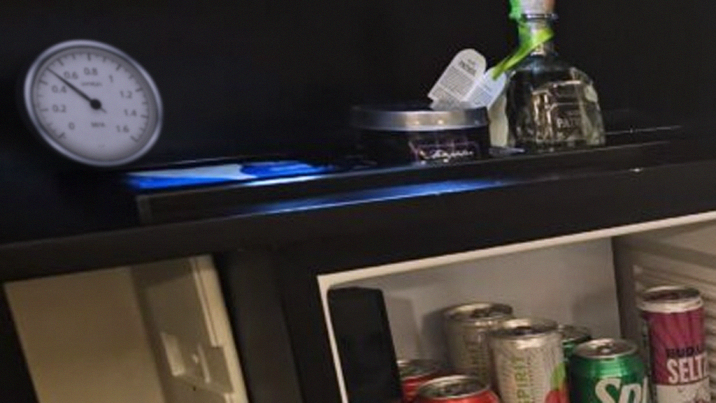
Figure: 0.5MPa
